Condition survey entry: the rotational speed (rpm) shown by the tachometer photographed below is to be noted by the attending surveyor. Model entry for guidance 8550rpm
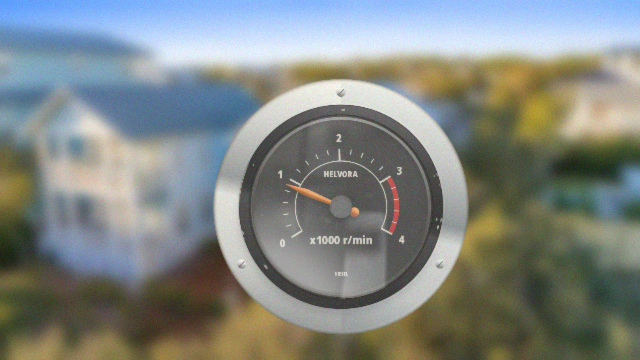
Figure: 900rpm
